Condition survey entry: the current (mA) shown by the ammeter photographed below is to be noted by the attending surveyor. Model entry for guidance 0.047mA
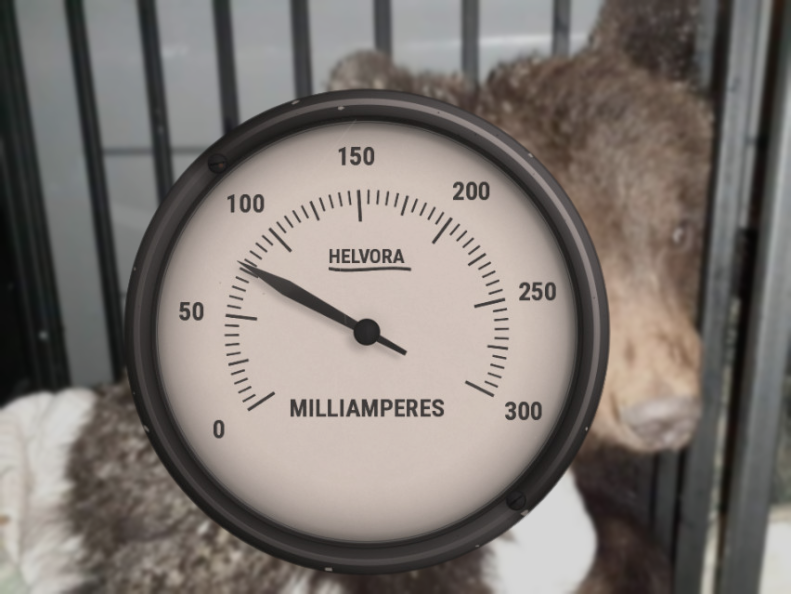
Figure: 77.5mA
